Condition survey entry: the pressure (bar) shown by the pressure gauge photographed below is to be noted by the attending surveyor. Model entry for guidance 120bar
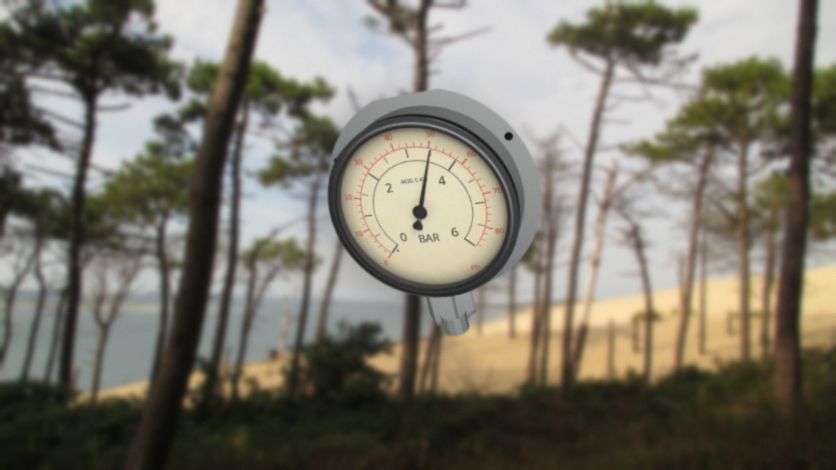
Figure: 3.5bar
